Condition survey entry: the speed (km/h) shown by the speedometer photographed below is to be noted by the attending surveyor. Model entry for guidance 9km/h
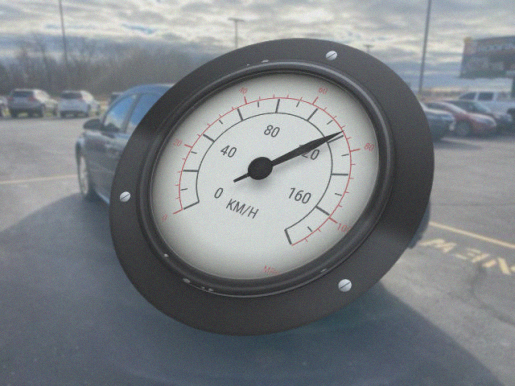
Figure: 120km/h
